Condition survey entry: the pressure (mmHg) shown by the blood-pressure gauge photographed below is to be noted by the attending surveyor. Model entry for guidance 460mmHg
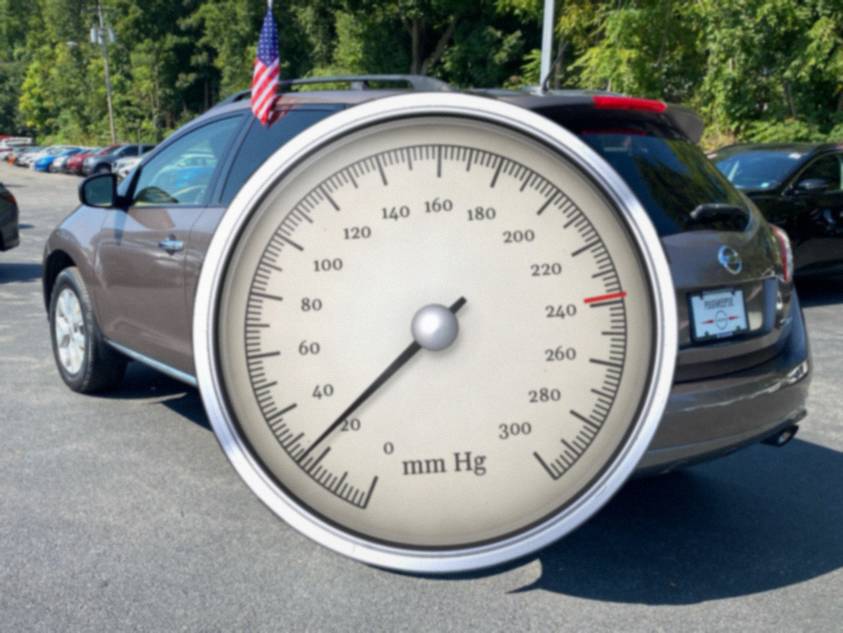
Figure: 24mmHg
